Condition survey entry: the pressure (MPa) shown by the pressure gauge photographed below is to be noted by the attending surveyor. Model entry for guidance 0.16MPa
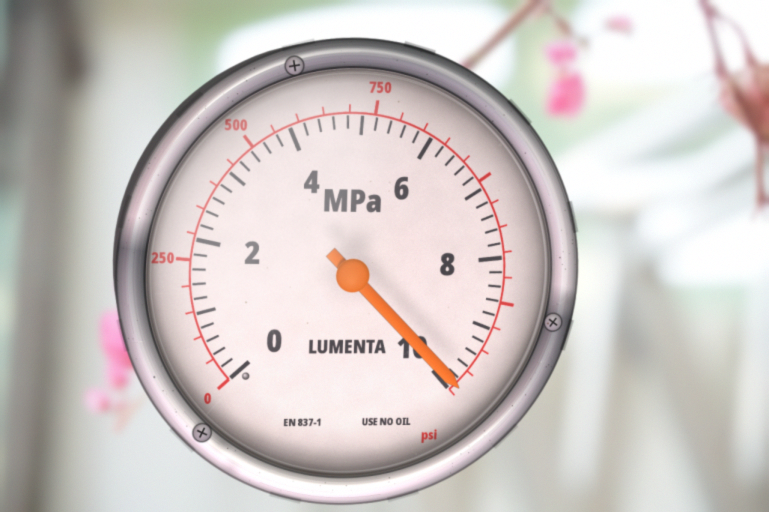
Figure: 9.9MPa
